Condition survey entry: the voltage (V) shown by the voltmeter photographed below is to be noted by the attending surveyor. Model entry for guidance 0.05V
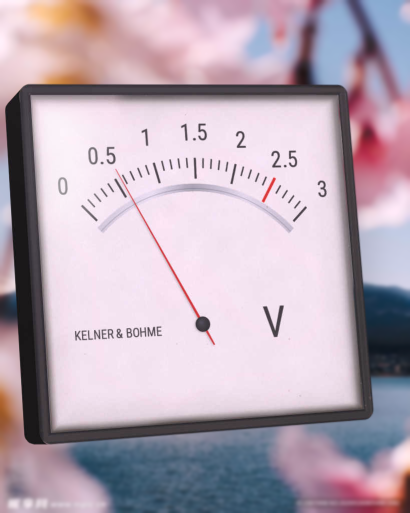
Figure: 0.55V
